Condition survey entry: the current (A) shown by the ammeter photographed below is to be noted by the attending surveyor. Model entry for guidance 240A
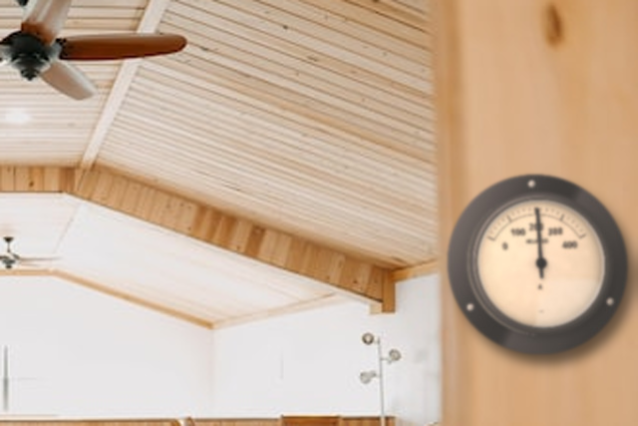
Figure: 200A
